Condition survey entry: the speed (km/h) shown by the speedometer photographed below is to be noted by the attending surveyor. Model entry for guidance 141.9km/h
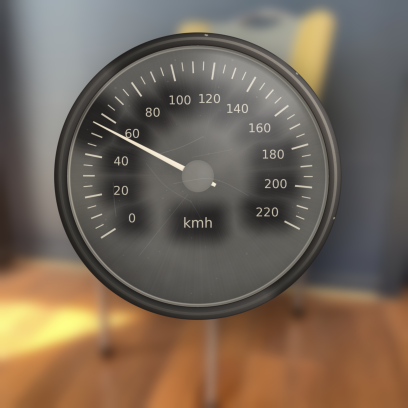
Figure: 55km/h
